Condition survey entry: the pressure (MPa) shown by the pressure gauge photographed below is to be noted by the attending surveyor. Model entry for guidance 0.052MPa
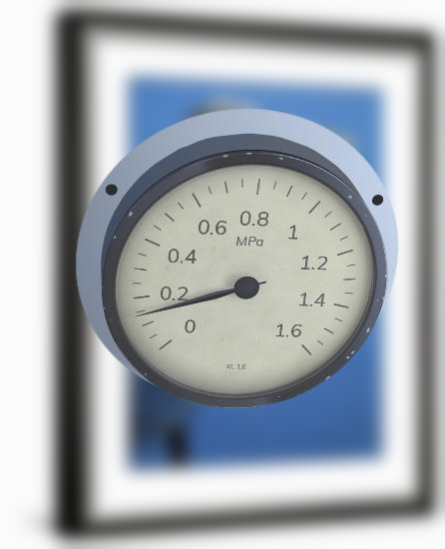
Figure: 0.15MPa
